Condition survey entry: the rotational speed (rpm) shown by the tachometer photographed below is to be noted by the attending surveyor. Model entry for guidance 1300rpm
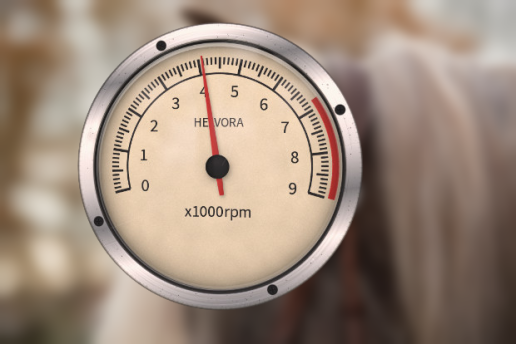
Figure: 4100rpm
